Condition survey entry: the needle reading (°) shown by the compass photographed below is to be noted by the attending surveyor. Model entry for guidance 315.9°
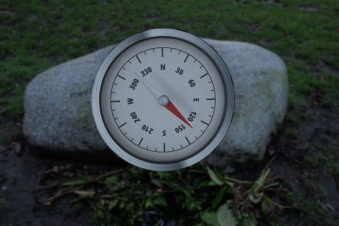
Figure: 135°
